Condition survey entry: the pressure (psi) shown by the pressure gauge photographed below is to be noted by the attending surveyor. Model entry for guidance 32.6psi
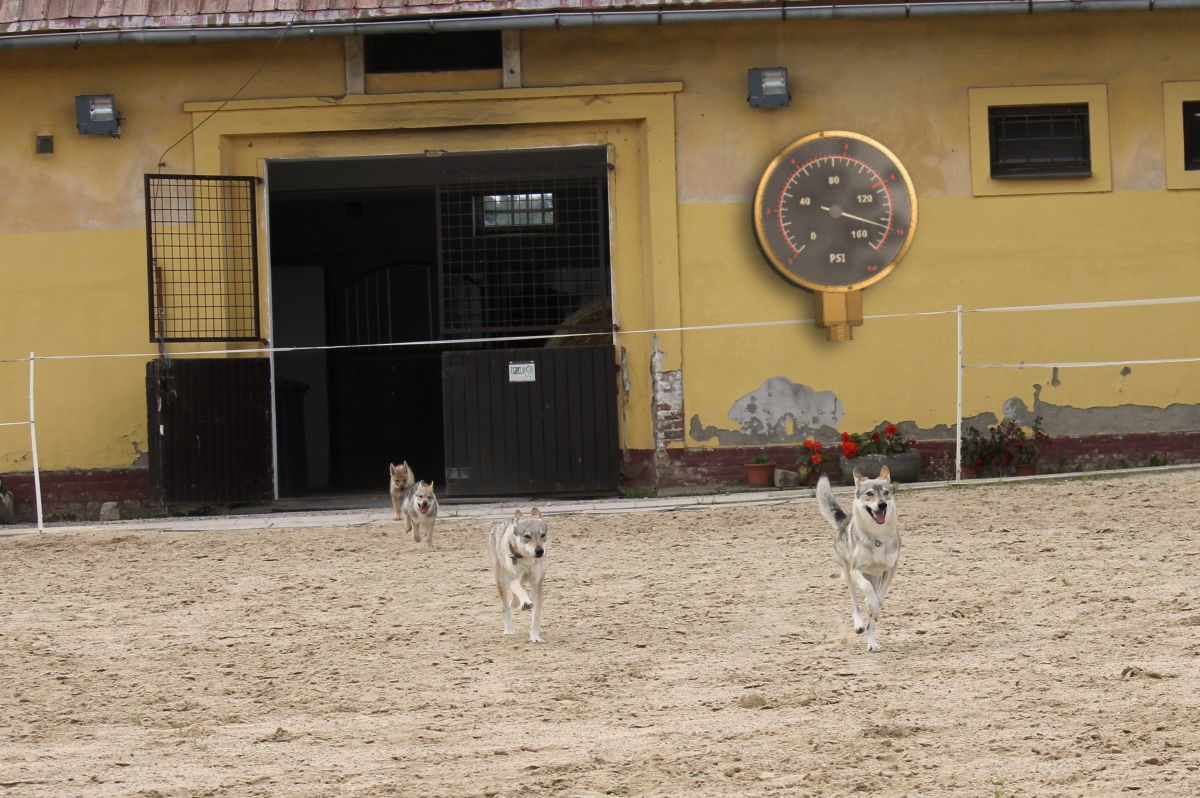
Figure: 145psi
